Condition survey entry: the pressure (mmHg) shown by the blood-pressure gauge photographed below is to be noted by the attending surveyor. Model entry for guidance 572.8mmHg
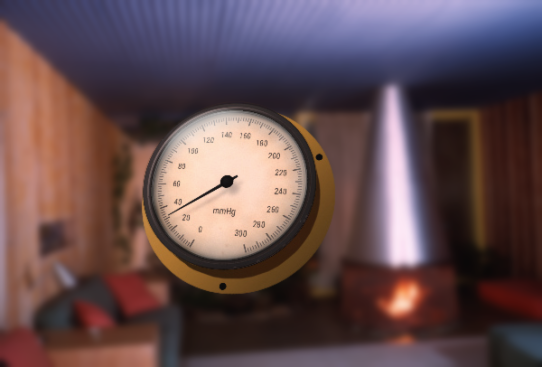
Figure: 30mmHg
